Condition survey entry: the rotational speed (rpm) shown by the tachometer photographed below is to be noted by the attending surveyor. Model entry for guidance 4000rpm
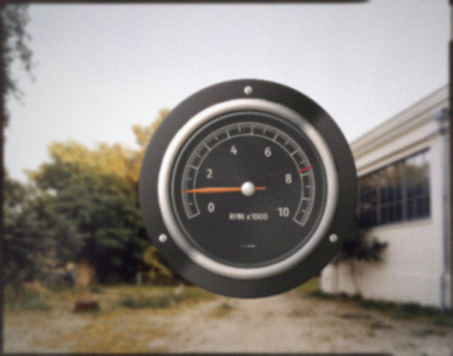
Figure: 1000rpm
